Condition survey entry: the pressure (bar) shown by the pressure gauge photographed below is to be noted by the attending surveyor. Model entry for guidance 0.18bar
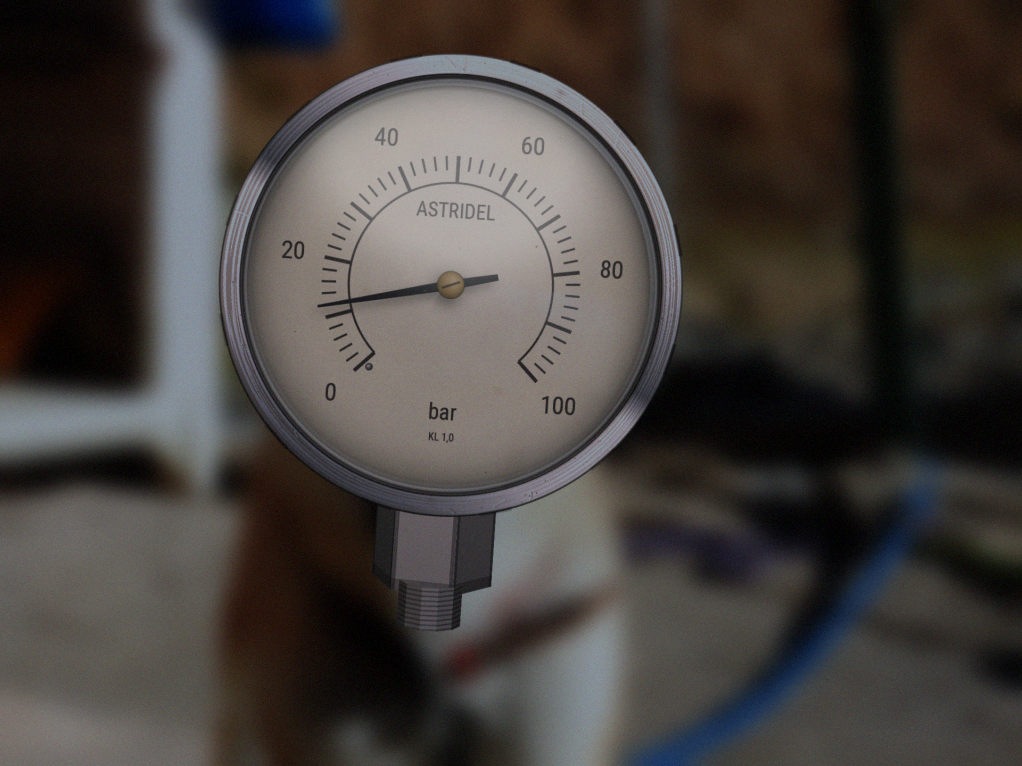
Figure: 12bar
